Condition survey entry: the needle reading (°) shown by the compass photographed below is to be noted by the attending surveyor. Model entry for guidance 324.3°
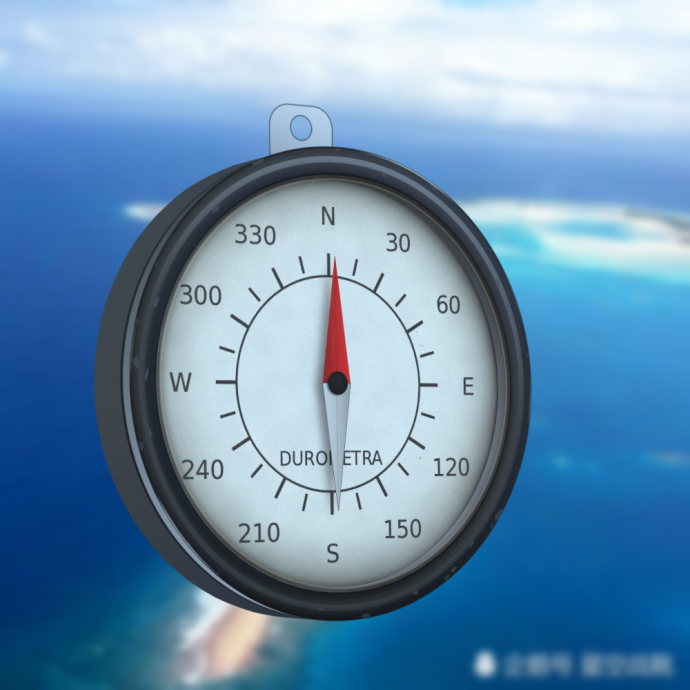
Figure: 0°
